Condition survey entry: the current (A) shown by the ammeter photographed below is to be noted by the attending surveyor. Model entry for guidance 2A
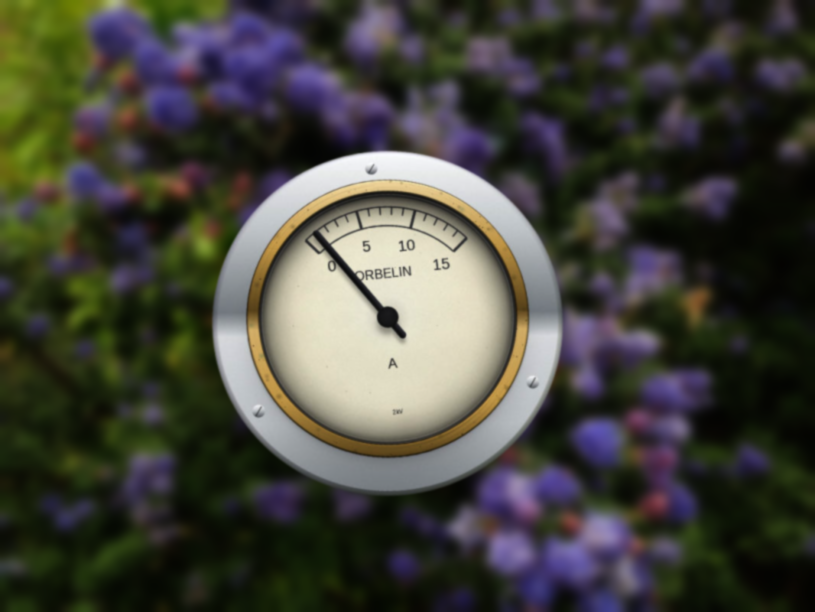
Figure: 1A
